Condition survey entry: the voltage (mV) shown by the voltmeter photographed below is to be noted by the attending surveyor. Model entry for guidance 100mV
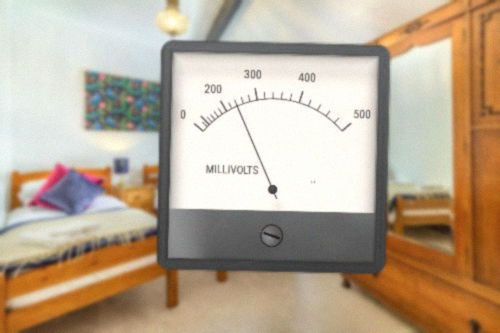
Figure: 240mV
